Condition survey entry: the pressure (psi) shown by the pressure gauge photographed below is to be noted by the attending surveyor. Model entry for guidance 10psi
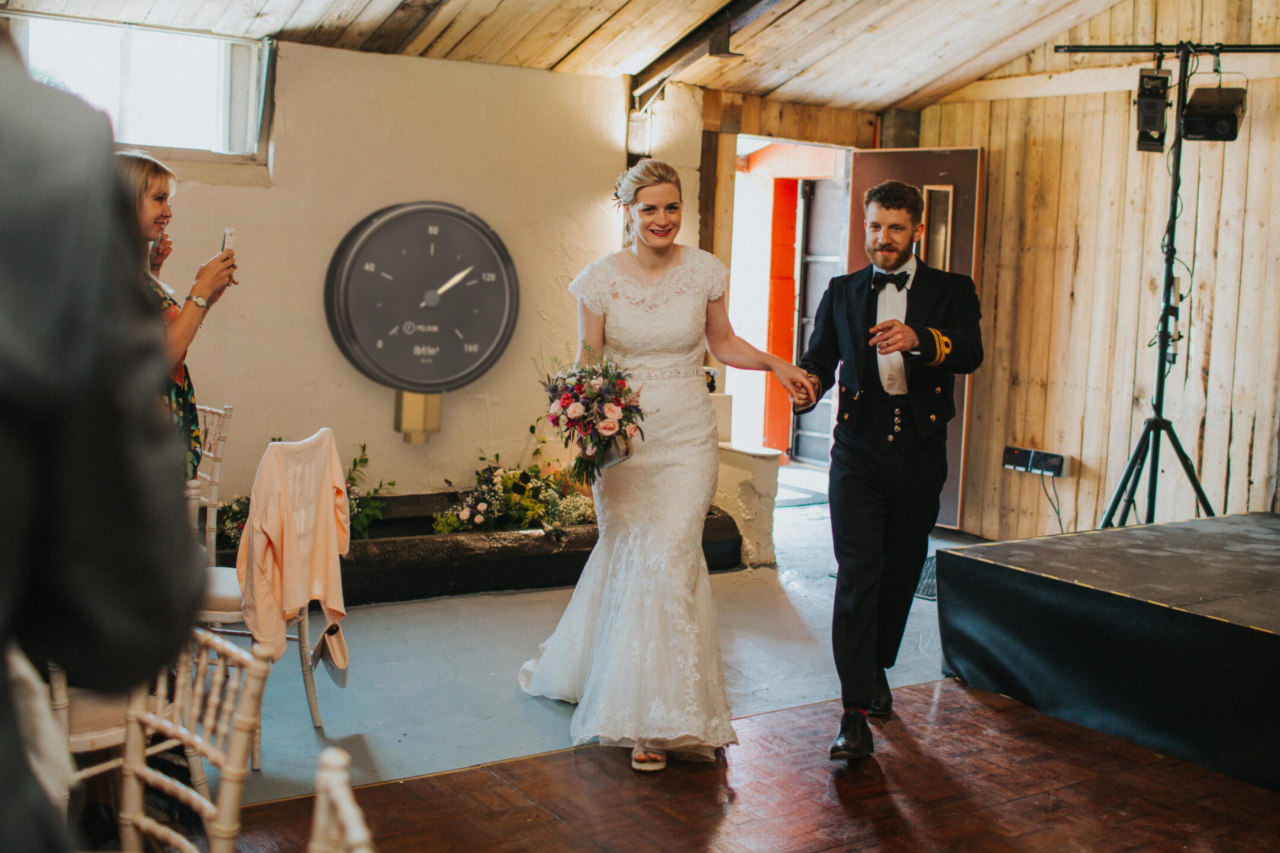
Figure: 110psi
